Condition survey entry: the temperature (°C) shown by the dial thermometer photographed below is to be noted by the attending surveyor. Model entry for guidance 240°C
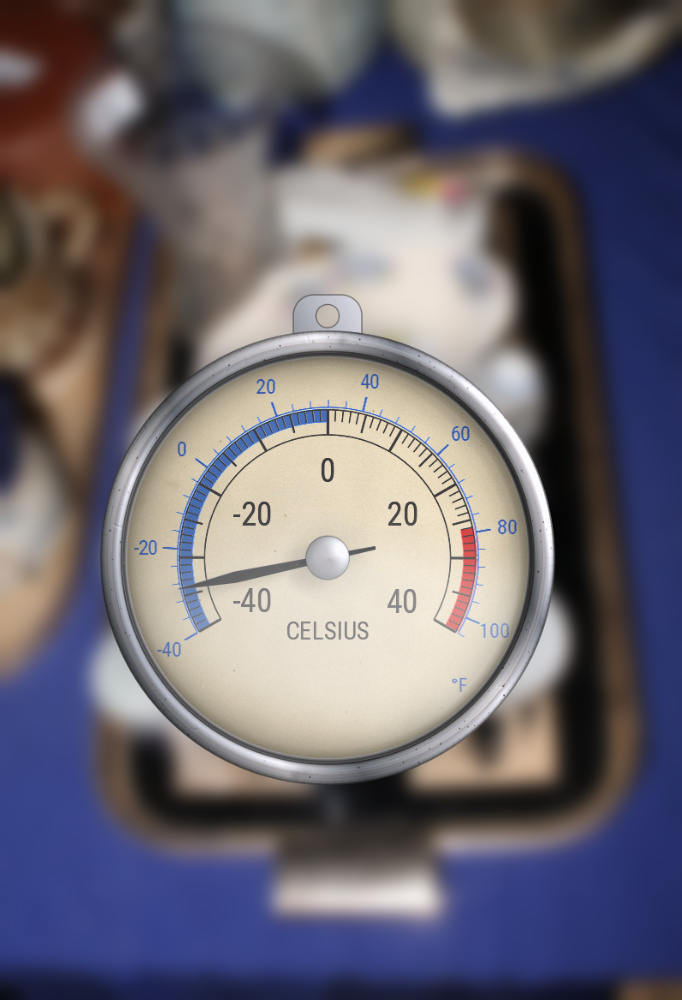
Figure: -34°C
